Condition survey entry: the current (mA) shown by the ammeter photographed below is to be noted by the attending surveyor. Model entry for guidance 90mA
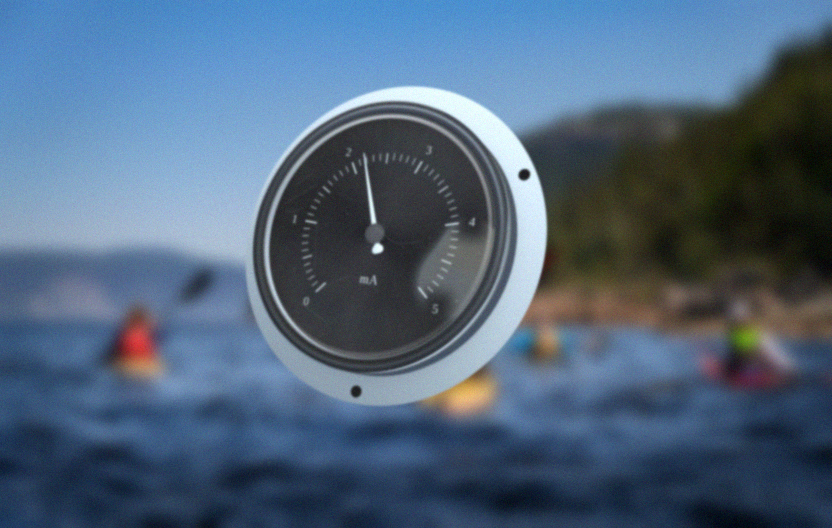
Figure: 2.2mA
